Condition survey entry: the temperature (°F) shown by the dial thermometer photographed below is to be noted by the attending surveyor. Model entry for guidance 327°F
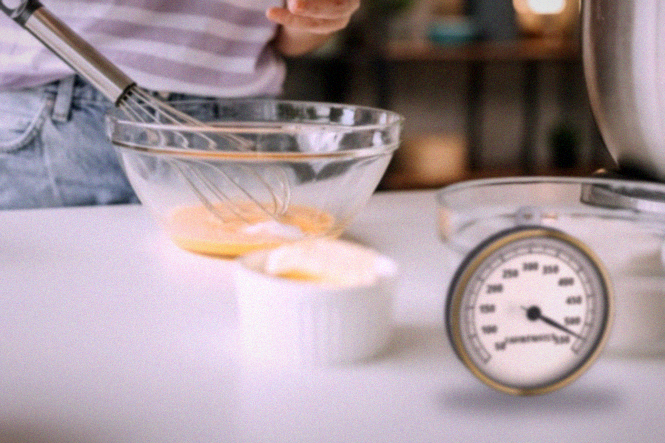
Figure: 525°F
